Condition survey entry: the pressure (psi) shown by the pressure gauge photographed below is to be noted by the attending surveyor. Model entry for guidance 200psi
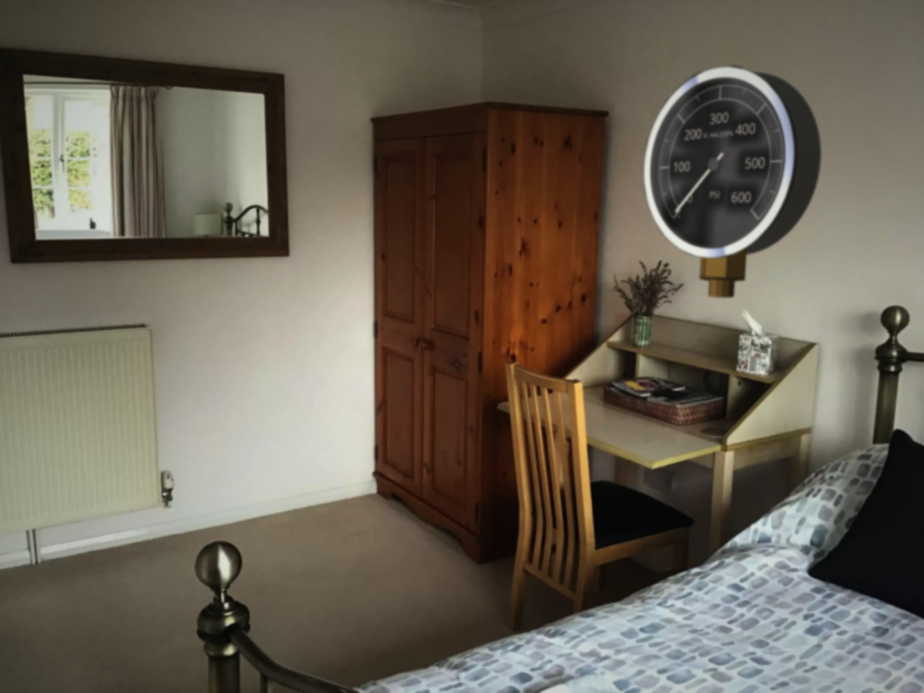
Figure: 0psi
